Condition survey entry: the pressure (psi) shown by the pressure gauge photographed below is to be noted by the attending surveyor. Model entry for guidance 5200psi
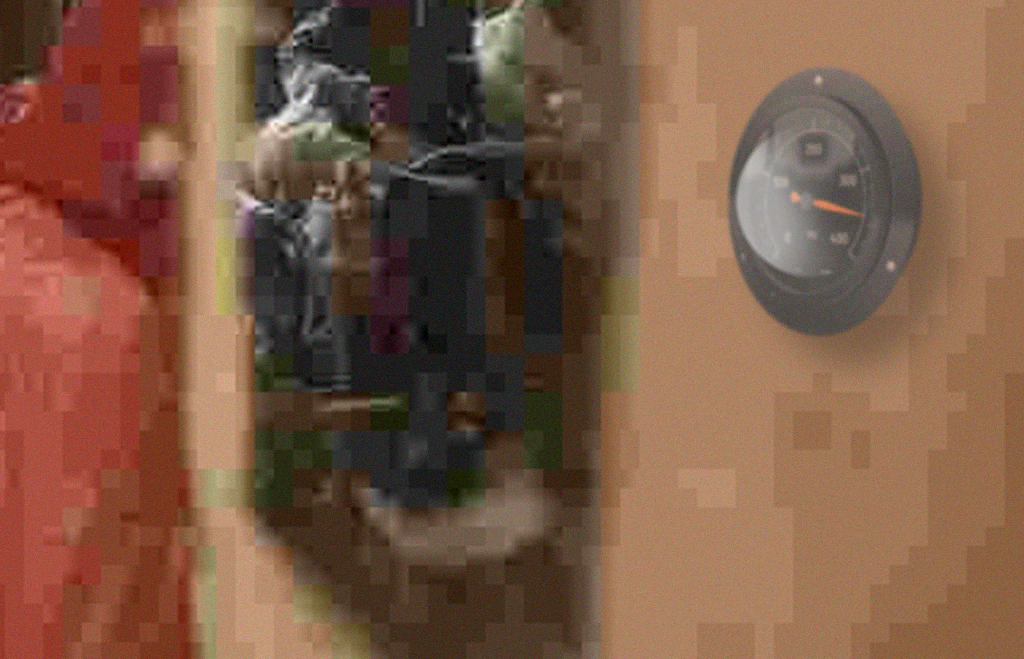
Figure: 350psi
